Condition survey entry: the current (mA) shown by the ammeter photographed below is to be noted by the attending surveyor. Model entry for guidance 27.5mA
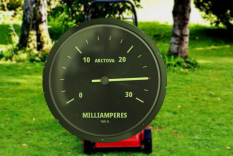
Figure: 26mA
